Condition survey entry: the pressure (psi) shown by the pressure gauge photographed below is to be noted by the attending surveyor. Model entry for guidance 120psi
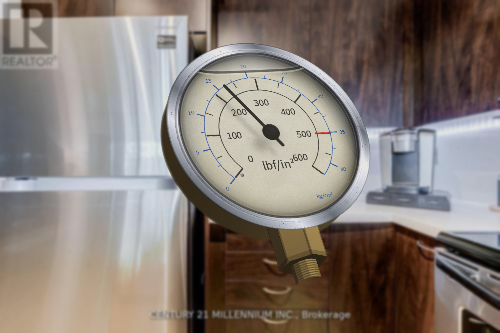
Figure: 225psi
